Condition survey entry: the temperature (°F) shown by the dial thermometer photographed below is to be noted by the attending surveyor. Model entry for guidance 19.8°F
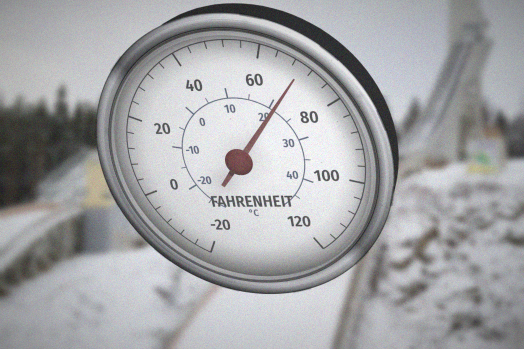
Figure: 70°F
